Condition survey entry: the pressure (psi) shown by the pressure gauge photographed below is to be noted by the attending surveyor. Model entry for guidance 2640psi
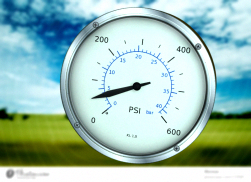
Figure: 50psi
